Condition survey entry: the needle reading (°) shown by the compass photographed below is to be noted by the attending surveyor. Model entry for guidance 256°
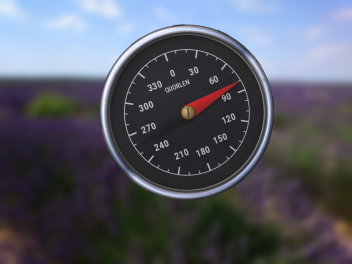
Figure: 80°
